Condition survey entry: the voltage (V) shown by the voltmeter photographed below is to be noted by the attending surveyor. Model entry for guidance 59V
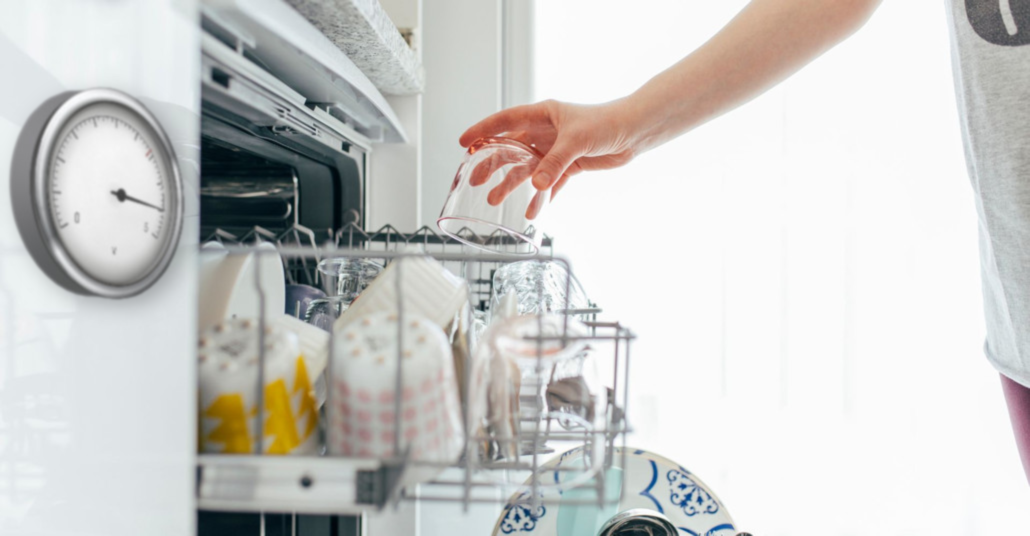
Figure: 4.5V
